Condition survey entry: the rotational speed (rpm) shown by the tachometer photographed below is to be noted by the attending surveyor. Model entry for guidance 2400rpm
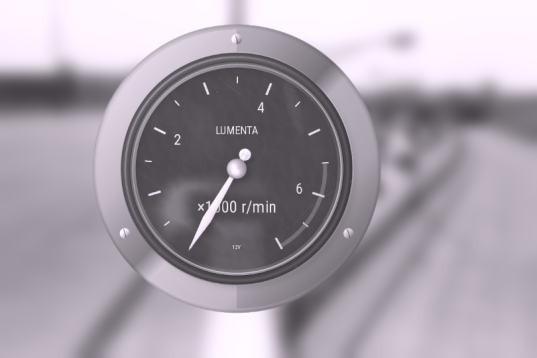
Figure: 0rpm
